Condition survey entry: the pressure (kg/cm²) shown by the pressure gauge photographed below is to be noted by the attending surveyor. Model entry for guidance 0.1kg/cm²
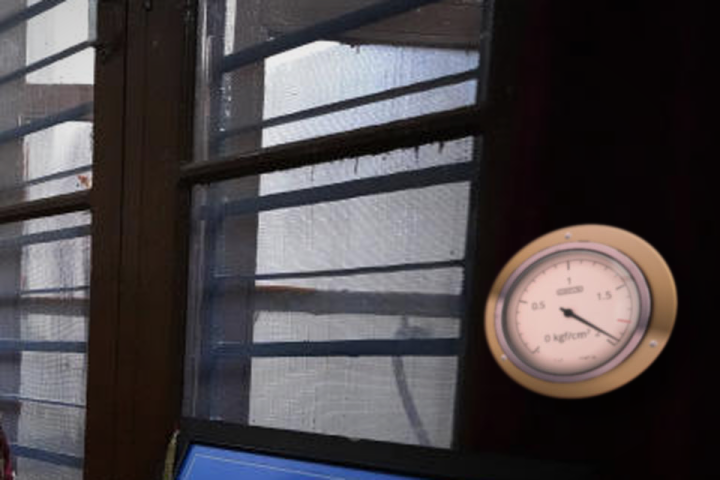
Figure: 1.95kg/cm²
